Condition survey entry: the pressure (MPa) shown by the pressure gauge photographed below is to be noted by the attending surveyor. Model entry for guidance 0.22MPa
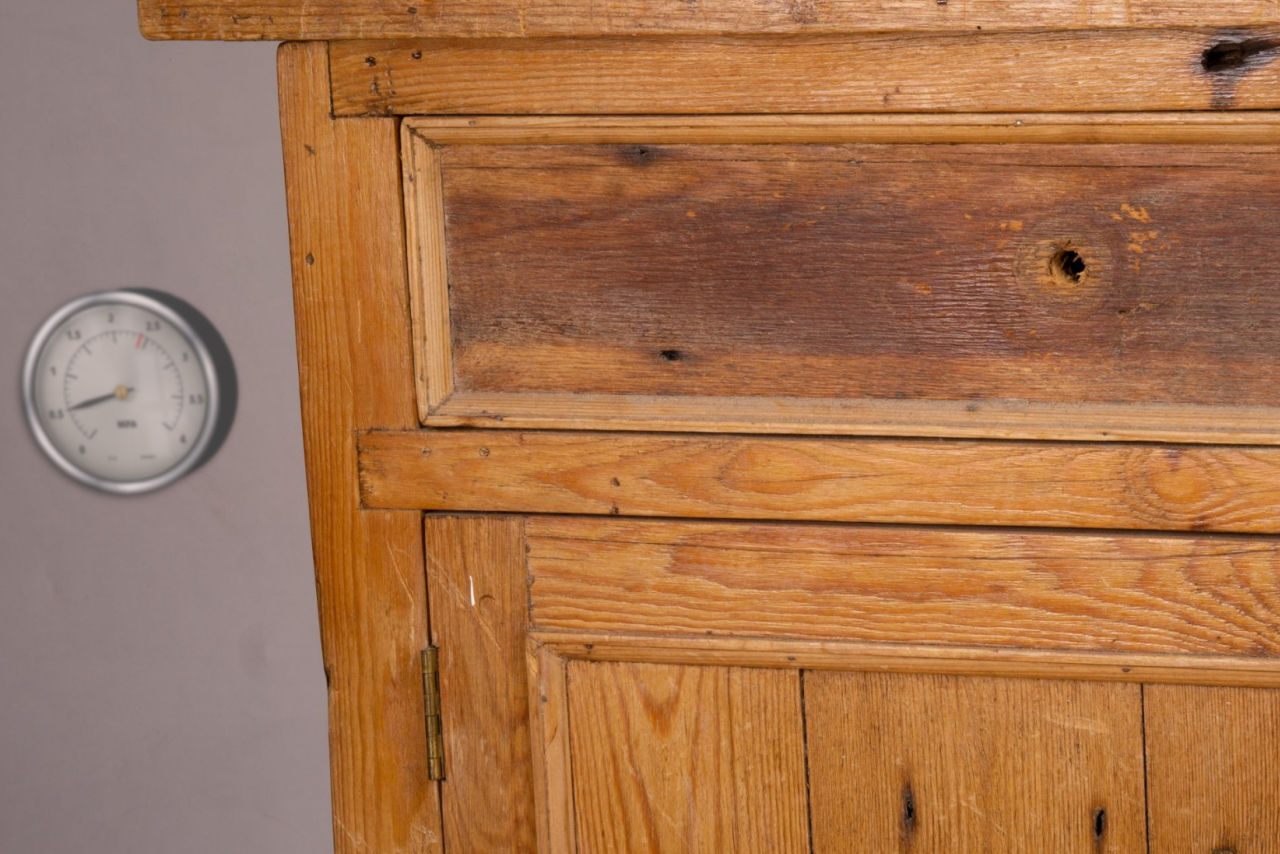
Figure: 0.5MPa
